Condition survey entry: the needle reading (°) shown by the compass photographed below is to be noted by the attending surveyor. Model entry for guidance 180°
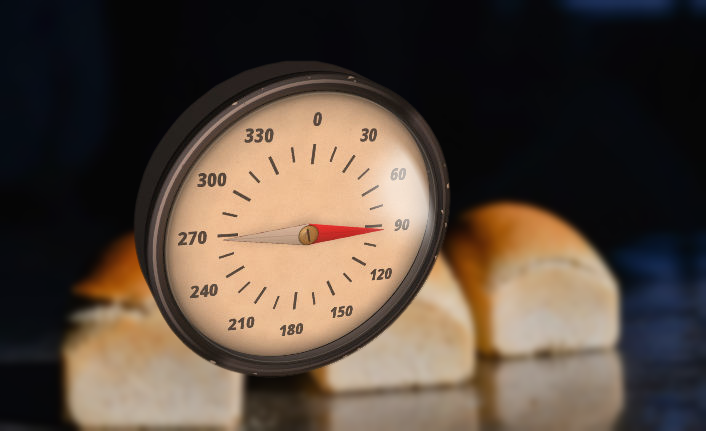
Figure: 90°
